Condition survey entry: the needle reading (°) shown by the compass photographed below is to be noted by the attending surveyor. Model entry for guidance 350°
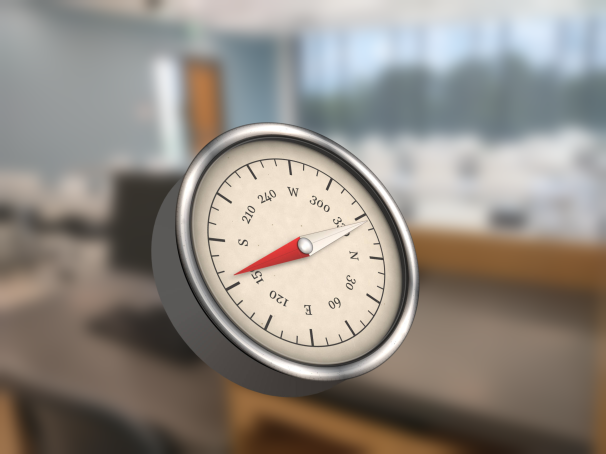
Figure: 155°
